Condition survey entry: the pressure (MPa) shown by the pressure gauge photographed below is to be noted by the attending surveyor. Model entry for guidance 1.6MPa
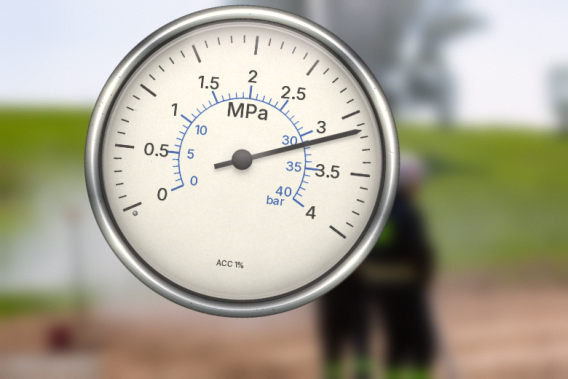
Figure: 3.15MPa
